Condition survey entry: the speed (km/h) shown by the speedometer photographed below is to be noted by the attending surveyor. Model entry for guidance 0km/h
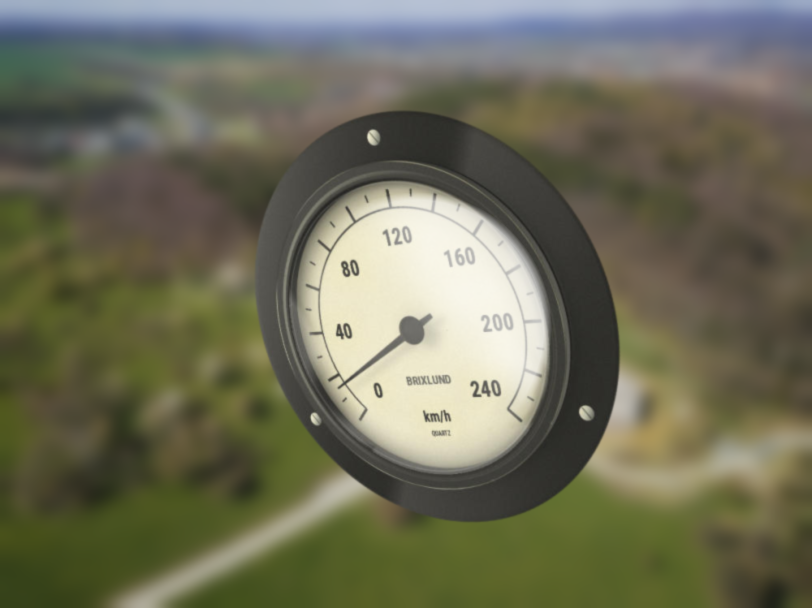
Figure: 15km/h
